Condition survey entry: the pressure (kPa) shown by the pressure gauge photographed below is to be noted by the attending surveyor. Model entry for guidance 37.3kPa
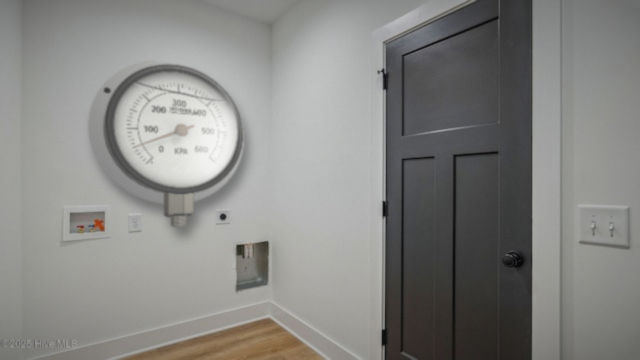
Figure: 50kPa
